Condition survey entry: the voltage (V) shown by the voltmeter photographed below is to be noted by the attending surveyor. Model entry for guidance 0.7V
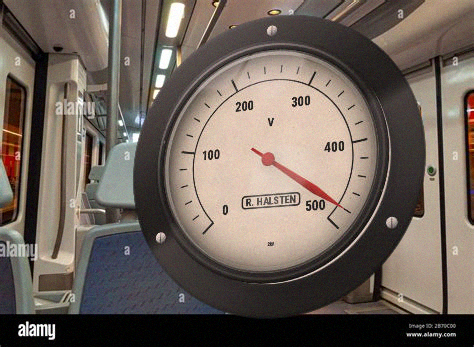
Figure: 480V
